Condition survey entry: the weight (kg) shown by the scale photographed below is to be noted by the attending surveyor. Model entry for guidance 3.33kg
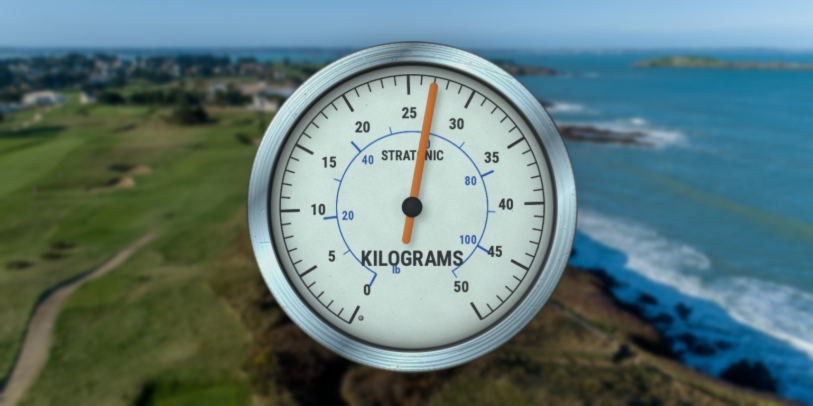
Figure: 27kg
